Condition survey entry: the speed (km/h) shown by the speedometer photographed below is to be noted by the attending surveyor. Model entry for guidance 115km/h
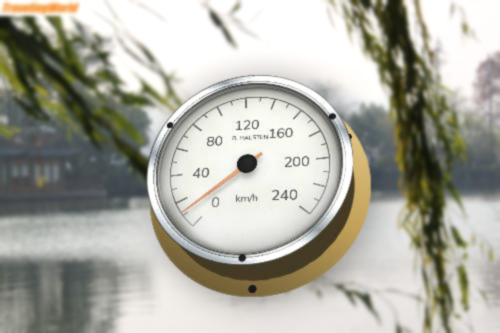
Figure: 10km/h
